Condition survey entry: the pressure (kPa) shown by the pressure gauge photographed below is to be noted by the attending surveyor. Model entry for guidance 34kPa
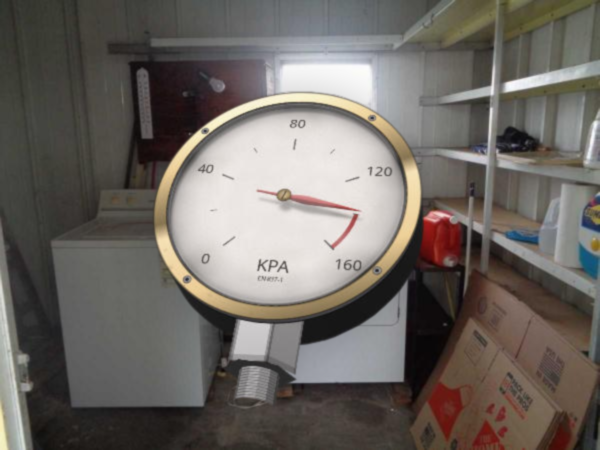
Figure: 140kPa
